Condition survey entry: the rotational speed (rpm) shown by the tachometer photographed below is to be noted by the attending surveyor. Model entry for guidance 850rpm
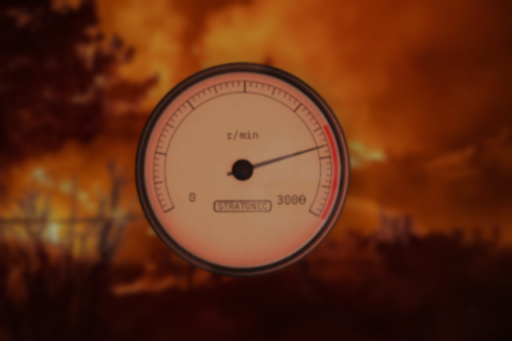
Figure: 2400rpm
